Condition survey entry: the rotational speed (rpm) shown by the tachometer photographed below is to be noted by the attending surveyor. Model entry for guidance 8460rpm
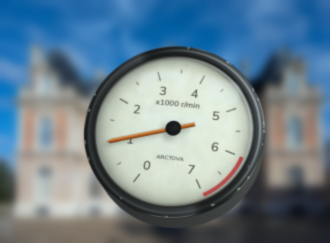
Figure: 1000rpm
